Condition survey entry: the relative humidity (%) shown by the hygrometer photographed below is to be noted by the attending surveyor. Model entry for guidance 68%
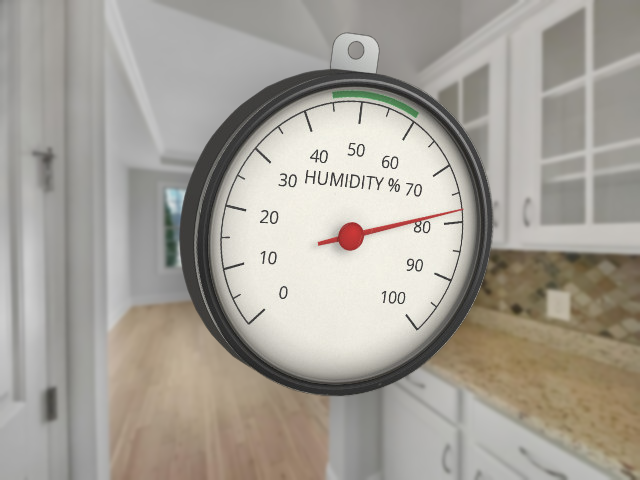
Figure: 77.5%
